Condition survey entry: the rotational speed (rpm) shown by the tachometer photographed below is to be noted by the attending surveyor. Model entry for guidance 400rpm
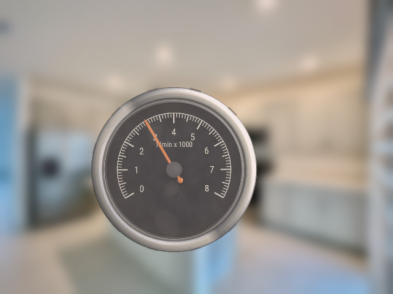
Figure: 3000rpm
